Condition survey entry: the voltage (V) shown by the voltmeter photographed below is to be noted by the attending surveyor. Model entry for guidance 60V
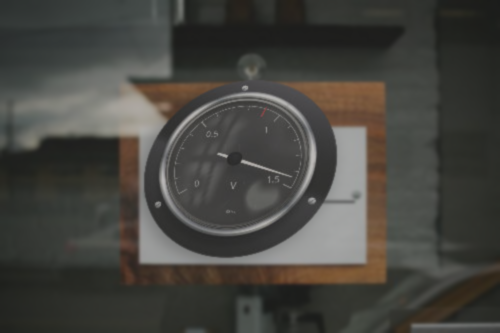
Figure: 1.45V
